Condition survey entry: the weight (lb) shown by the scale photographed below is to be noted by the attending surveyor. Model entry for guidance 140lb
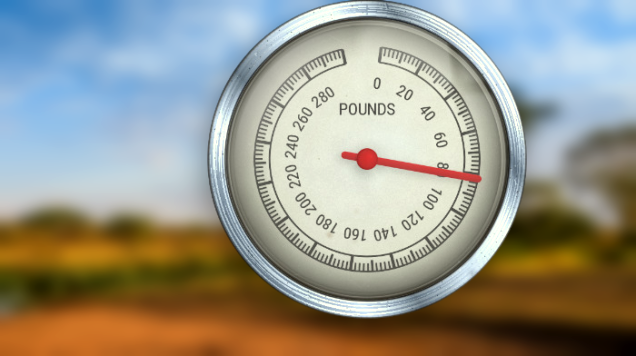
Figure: 82lb
